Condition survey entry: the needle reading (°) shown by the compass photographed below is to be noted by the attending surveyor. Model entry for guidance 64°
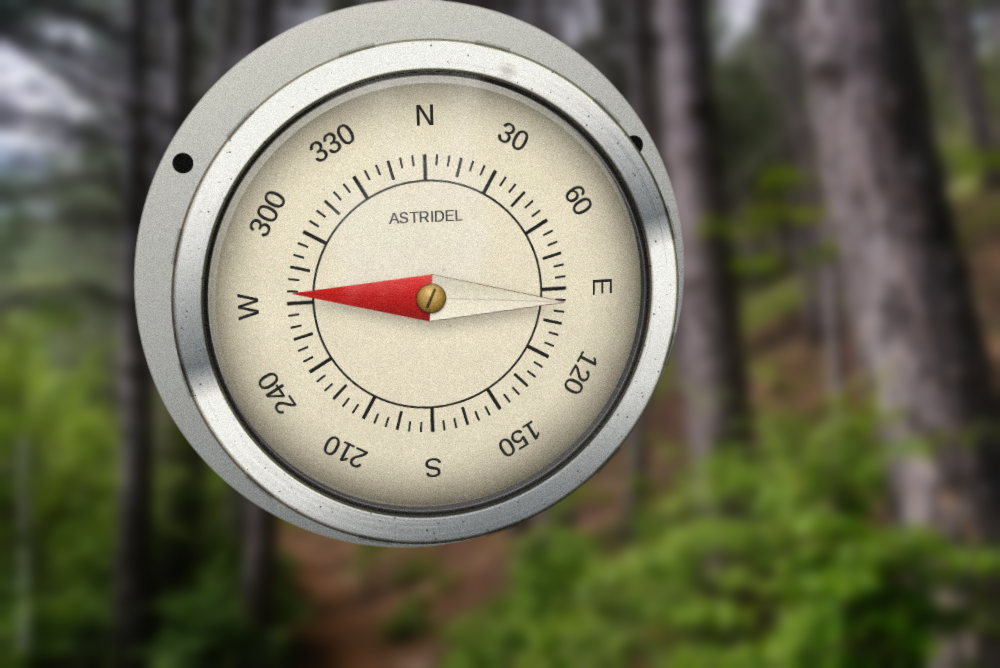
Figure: 275°
